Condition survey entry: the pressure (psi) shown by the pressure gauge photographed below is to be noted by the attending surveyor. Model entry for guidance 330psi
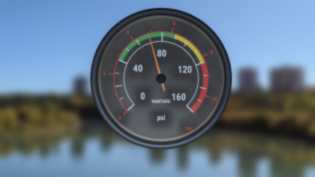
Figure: 70psi
